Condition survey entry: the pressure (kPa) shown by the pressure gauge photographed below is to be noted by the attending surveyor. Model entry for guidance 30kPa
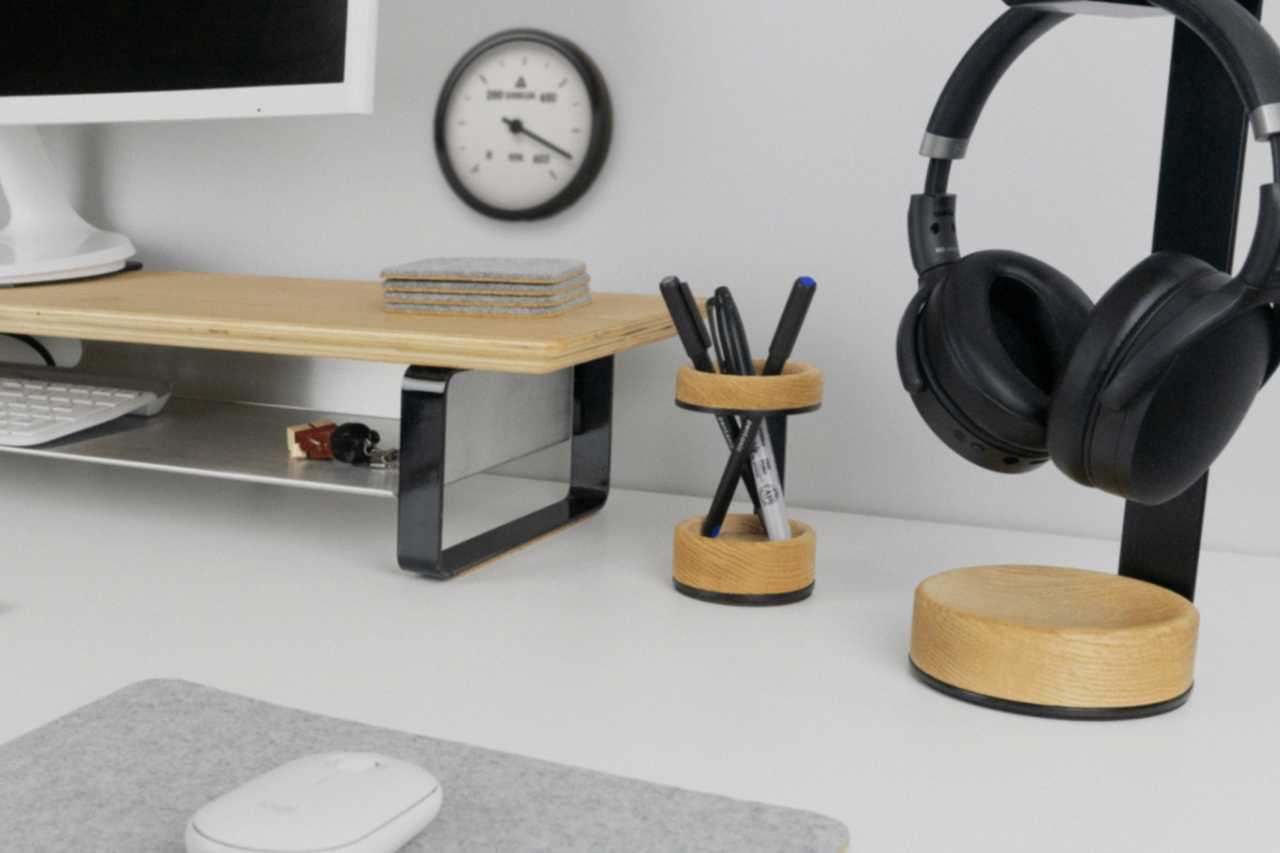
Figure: 550kPa
